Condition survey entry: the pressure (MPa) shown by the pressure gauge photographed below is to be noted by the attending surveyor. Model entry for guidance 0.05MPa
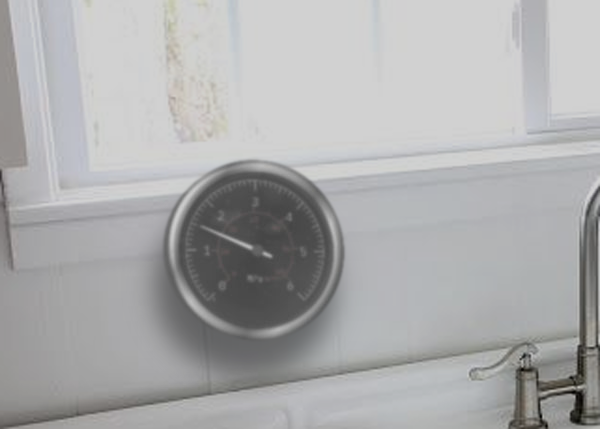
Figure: 1.5MPa
